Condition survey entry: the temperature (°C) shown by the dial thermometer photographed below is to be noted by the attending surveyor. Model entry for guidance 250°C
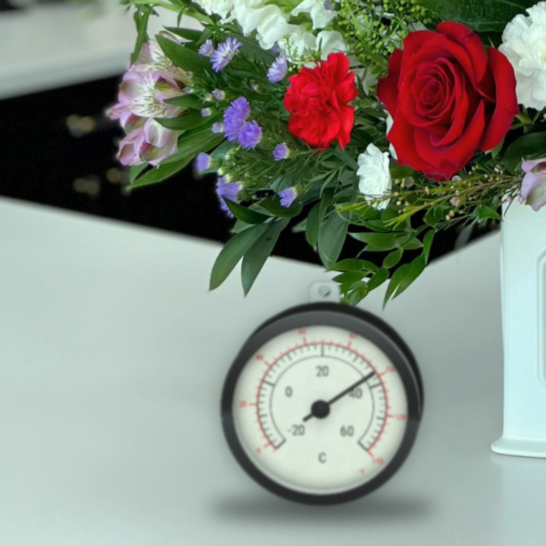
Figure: 36°C
